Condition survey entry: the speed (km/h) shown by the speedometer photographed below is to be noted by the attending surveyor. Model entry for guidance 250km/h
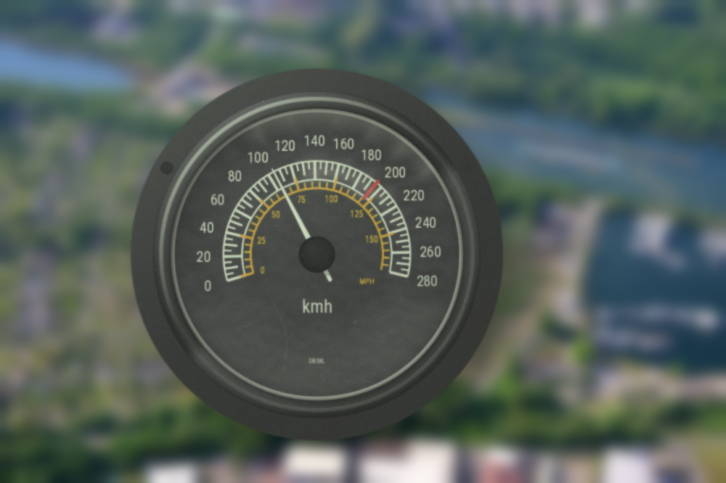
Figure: 105km/h
